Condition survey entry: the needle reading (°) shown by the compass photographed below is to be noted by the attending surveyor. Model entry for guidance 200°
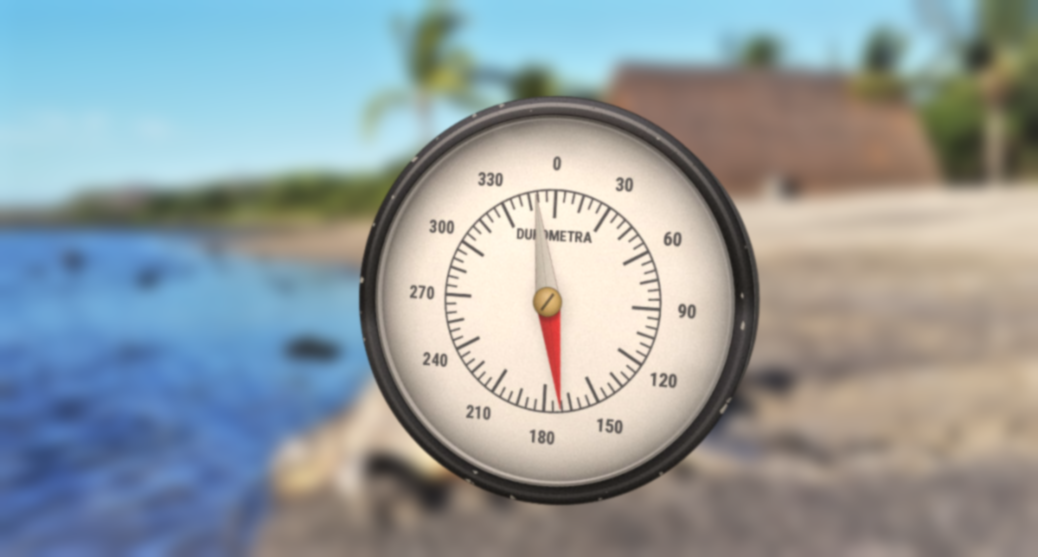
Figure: 170°
